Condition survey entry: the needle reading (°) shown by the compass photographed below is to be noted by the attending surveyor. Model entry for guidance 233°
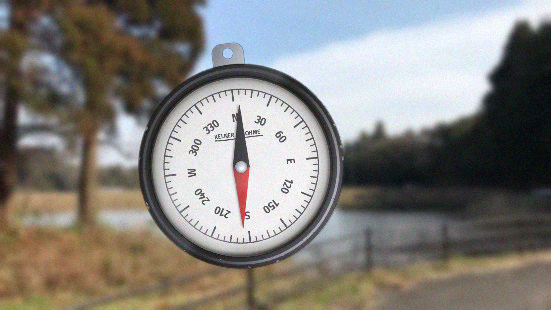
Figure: 185°
